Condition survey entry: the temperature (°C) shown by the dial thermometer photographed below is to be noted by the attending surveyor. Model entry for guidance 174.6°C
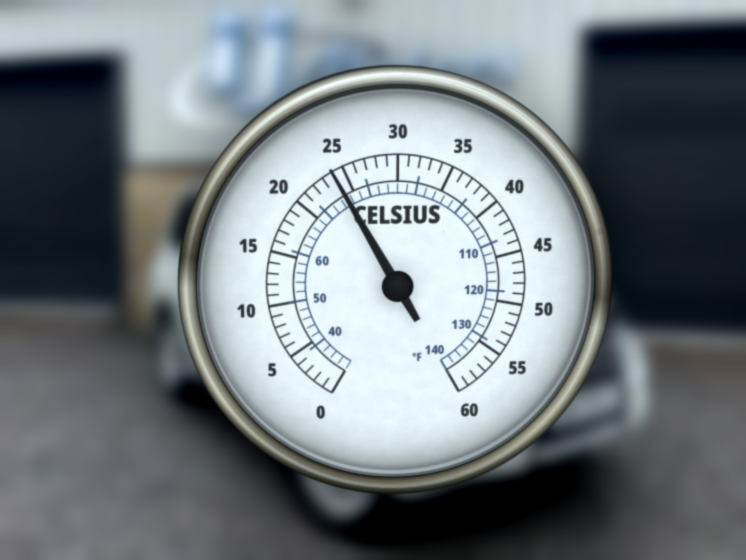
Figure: 24°C
